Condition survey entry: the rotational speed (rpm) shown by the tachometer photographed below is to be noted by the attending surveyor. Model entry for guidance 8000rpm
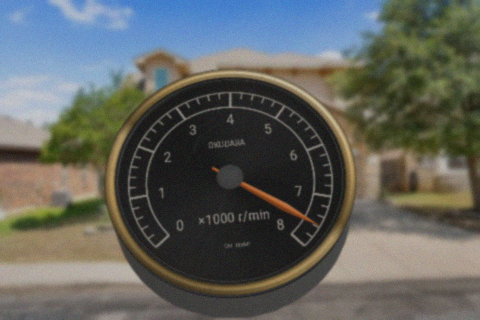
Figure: 7600rpm
